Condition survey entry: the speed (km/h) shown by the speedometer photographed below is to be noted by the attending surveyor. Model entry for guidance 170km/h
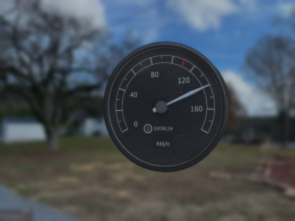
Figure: 140km/h
